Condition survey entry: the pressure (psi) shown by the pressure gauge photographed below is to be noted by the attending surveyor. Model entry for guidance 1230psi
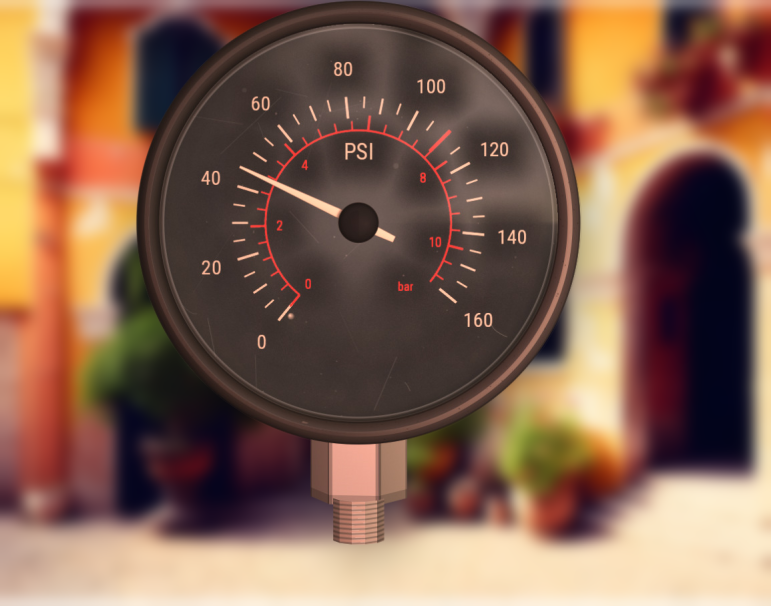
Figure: 45psi
